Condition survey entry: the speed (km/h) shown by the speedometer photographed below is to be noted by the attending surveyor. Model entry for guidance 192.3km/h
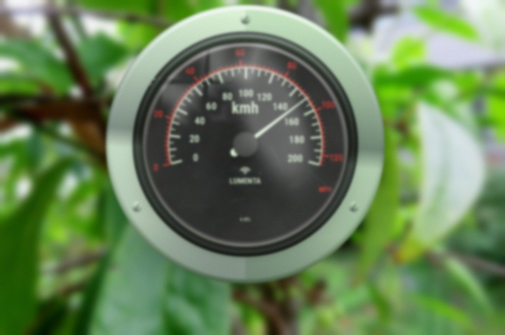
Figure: 150km/h
